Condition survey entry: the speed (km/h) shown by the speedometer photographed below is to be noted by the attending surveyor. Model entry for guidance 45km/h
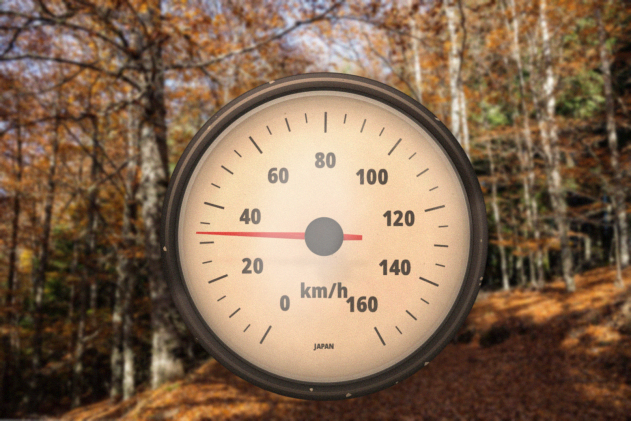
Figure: 32.5km/h
